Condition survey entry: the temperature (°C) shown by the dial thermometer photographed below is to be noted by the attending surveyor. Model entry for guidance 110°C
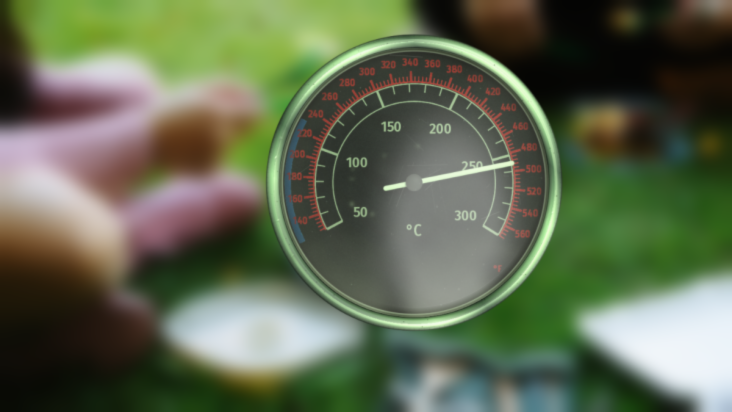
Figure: 255°C
